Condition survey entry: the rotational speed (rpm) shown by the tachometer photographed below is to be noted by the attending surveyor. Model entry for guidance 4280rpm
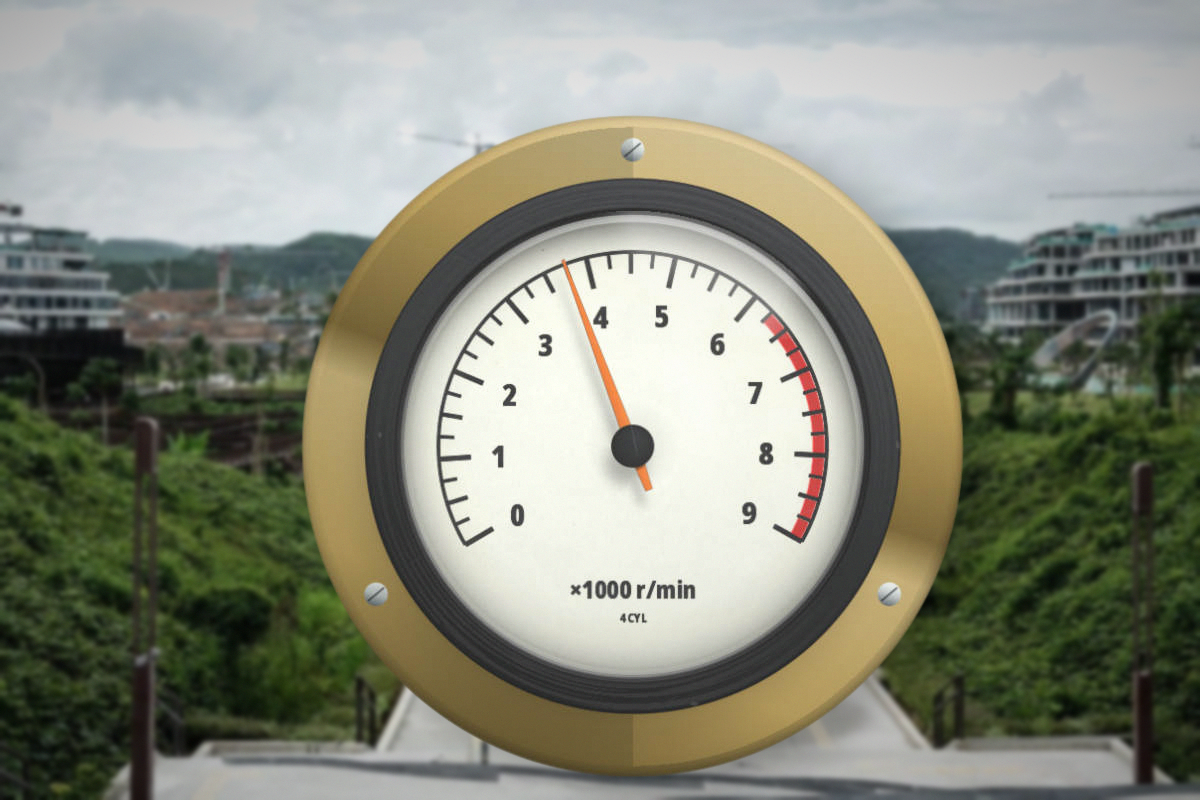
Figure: 3750rpm
